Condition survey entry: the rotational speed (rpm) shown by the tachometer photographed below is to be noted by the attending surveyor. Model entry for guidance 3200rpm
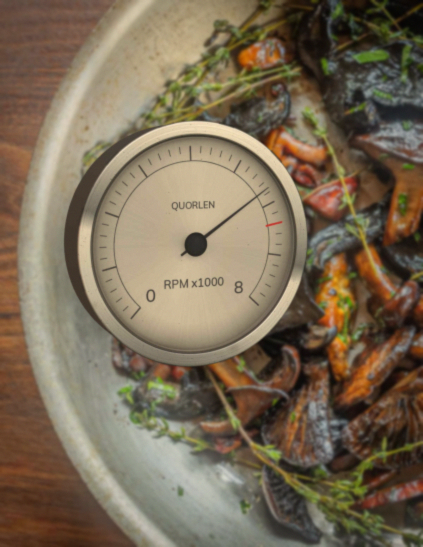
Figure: 5700rpm
